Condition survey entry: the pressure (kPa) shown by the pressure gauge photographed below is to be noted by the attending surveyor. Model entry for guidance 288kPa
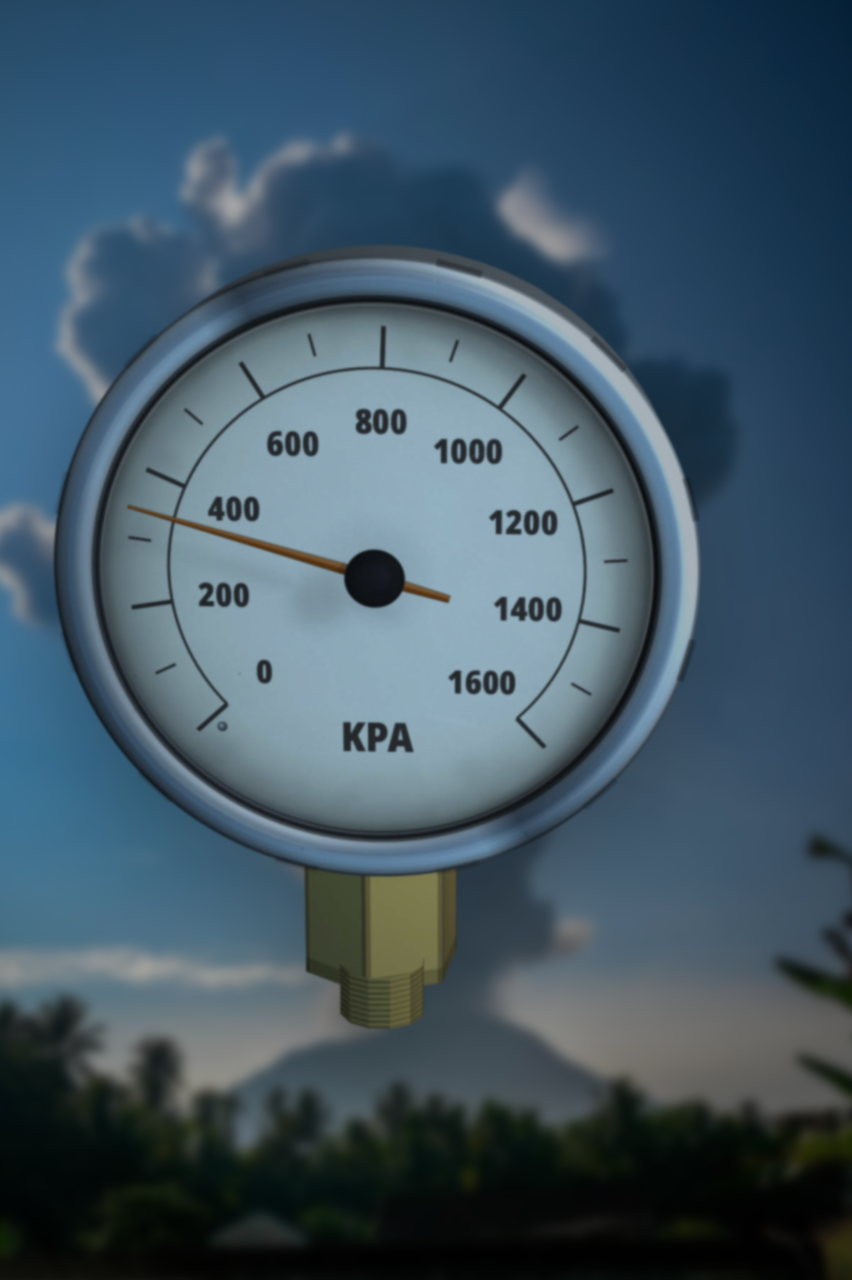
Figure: 350kPa
